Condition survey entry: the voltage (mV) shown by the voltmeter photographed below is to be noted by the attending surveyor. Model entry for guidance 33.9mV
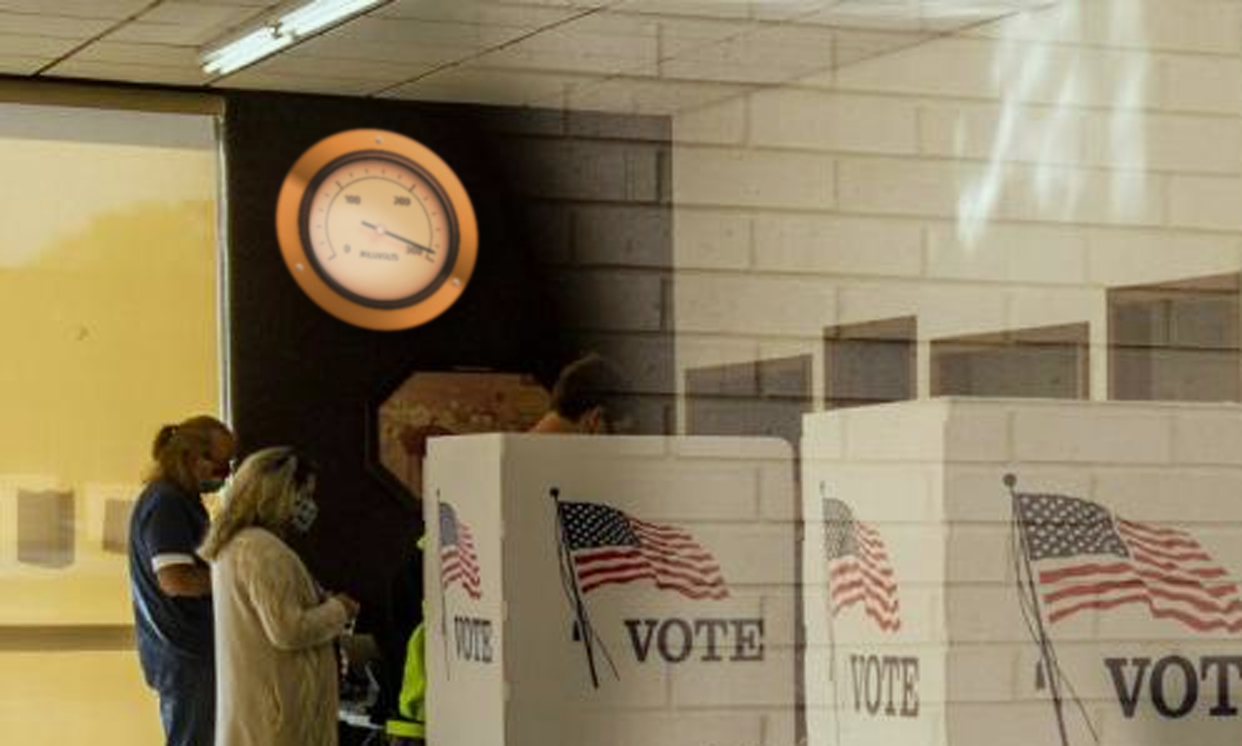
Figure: 290mV
